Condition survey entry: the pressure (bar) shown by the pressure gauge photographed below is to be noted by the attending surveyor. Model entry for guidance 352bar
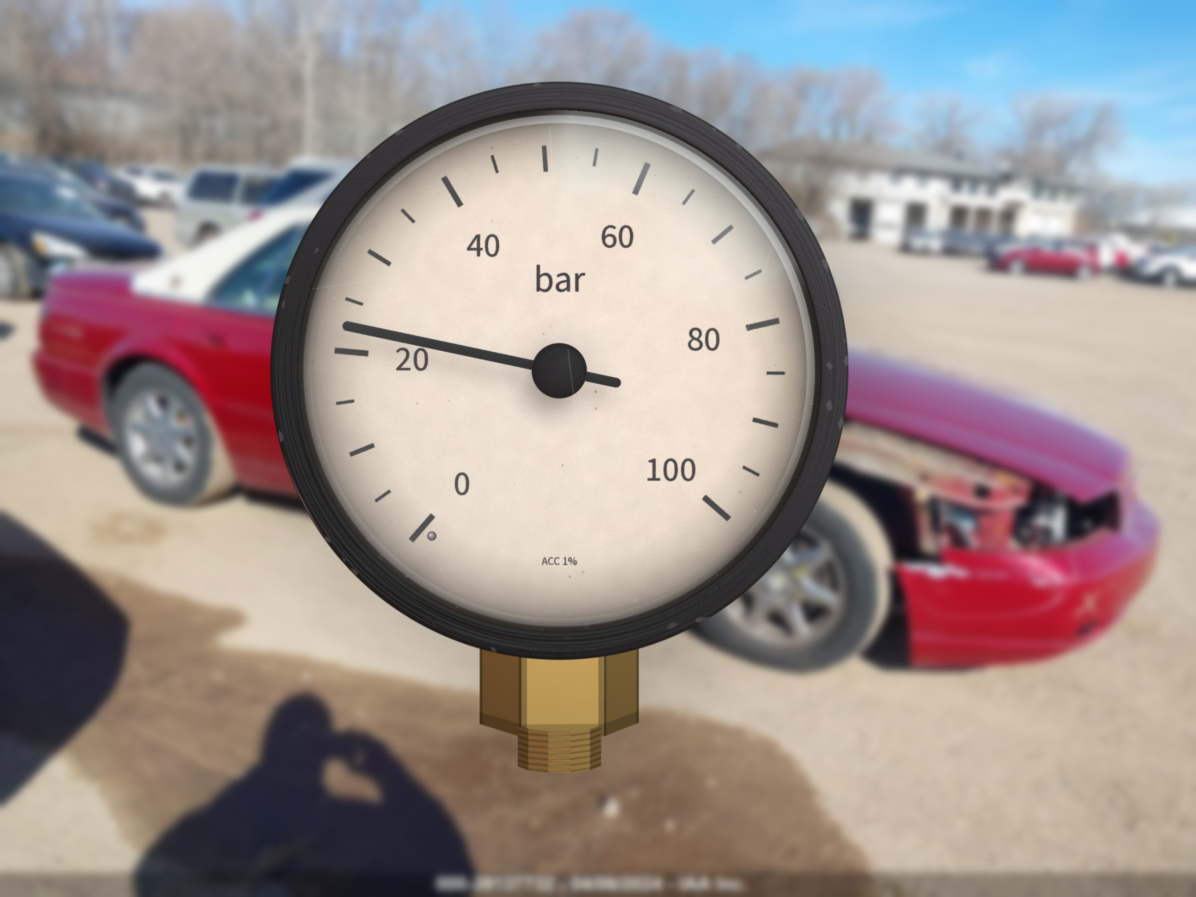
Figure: 22.5bar
